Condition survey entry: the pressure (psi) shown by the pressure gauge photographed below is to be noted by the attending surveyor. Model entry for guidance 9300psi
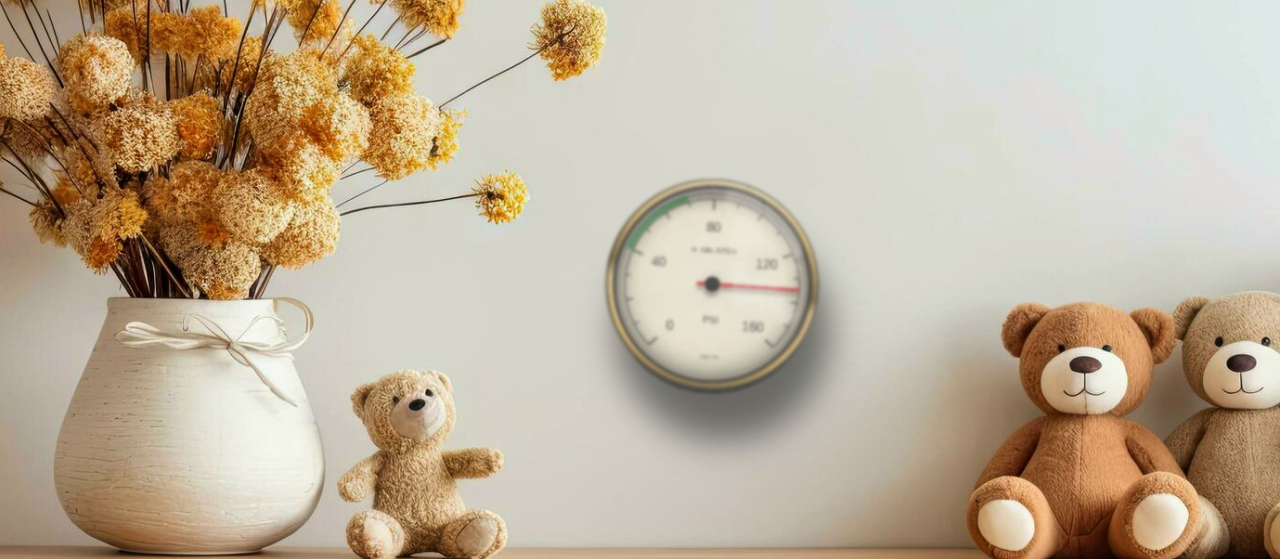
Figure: 135psi
